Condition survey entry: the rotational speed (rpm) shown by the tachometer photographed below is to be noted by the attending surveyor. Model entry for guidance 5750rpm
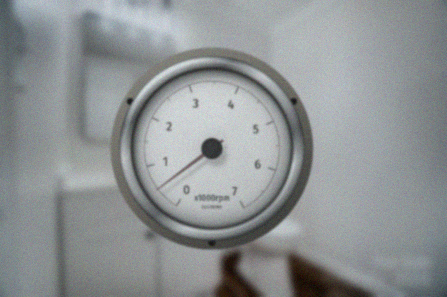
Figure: 500rpm
